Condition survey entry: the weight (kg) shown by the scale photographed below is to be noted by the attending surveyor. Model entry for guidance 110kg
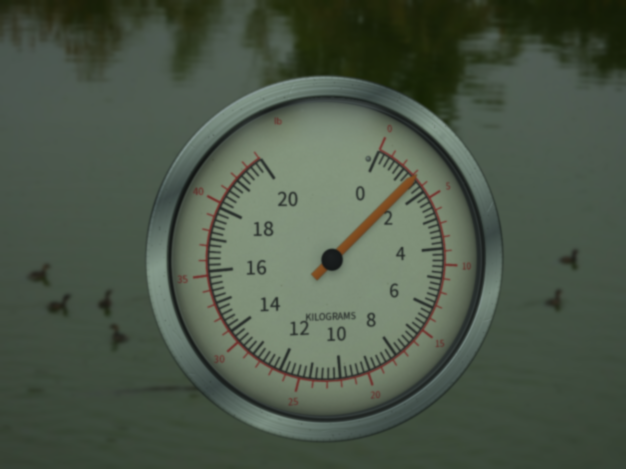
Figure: 1.4kg
